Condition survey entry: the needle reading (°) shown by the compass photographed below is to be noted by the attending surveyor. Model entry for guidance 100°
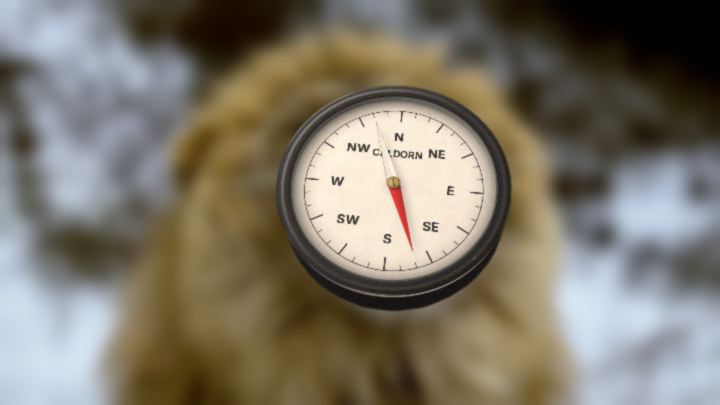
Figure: 160°
